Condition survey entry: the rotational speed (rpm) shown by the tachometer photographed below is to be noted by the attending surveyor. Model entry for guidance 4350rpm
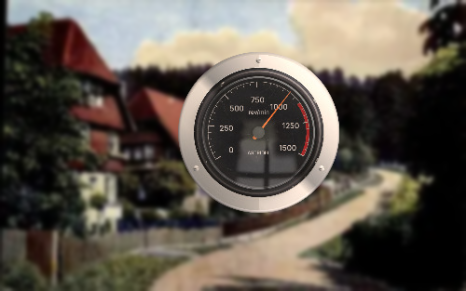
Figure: 1000rpm
